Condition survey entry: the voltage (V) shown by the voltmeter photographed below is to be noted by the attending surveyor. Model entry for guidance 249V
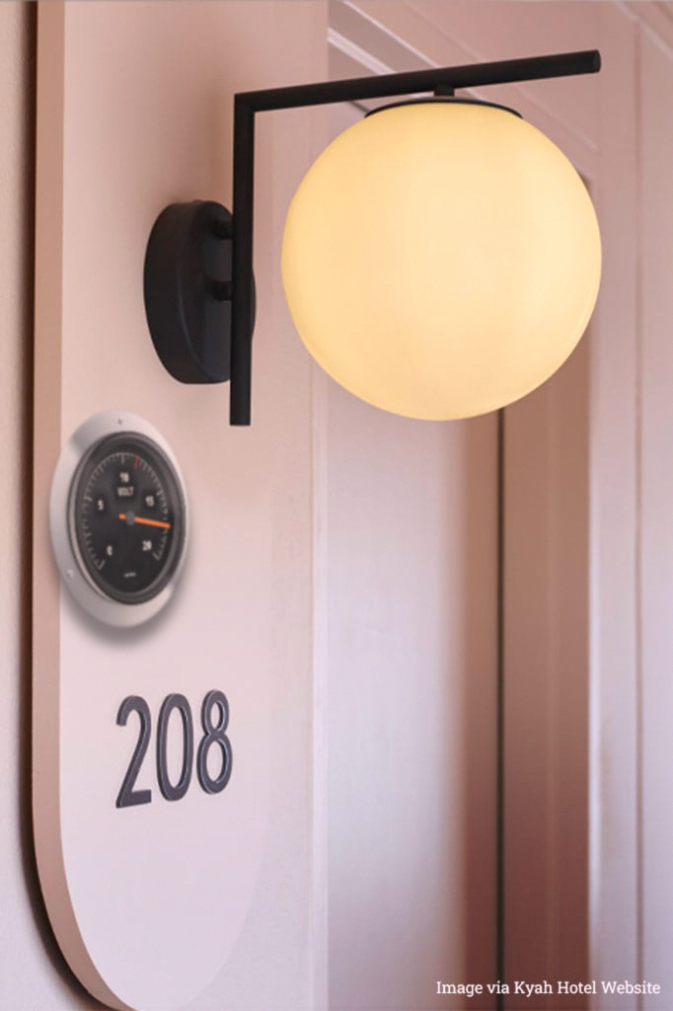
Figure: 17.5V
